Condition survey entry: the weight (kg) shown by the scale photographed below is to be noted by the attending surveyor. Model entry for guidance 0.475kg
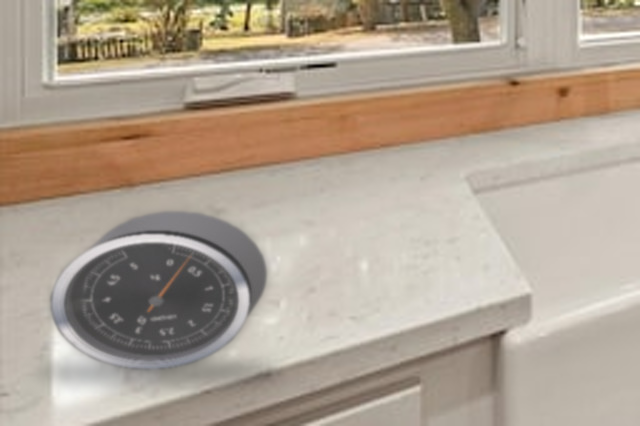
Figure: 0.25kg
